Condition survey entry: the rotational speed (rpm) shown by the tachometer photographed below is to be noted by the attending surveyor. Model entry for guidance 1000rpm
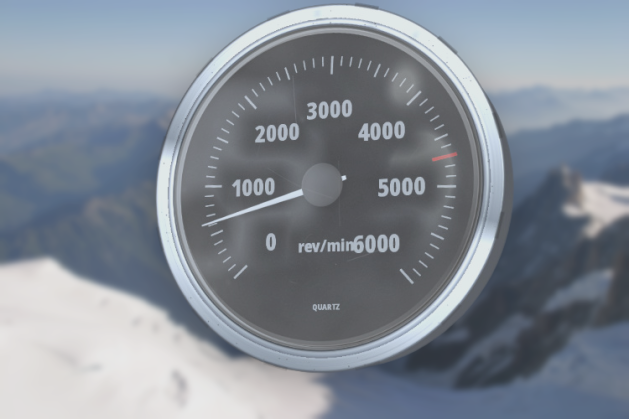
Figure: 600rpm
